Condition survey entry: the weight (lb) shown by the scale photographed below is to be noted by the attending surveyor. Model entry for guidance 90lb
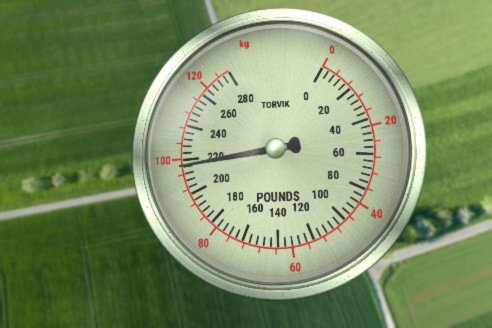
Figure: 216lb
